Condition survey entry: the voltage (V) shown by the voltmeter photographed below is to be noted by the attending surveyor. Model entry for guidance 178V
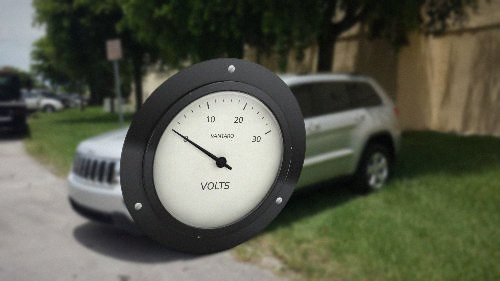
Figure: 0V
